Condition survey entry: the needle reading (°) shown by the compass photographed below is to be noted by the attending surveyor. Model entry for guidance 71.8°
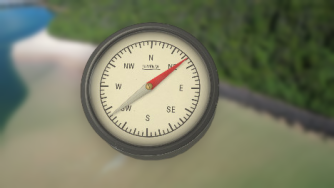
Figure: 50°
